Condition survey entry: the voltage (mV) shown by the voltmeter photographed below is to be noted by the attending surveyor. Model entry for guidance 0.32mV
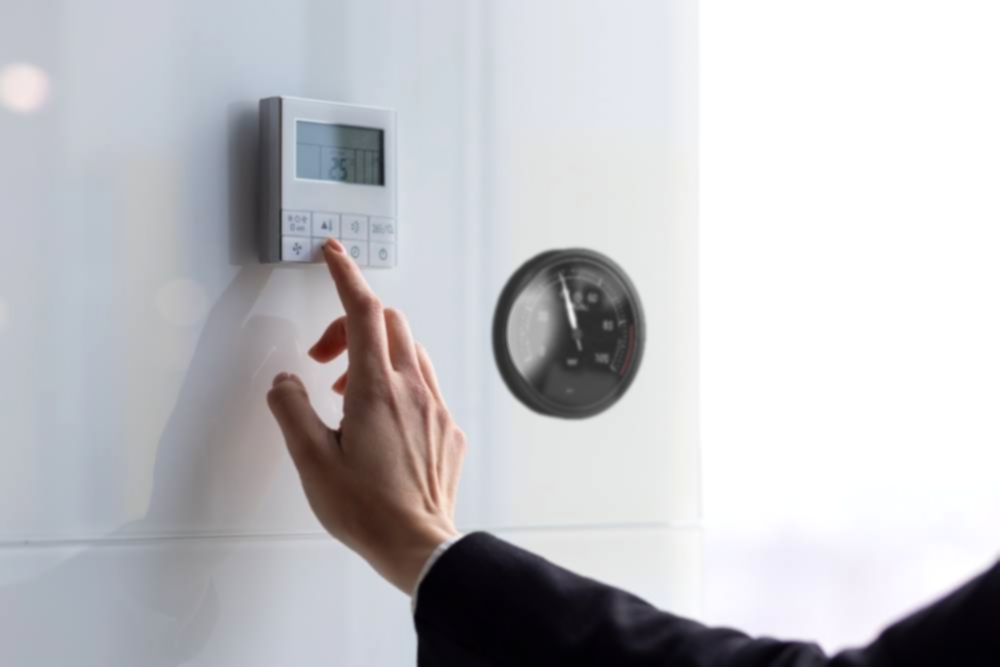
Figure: 40mV
